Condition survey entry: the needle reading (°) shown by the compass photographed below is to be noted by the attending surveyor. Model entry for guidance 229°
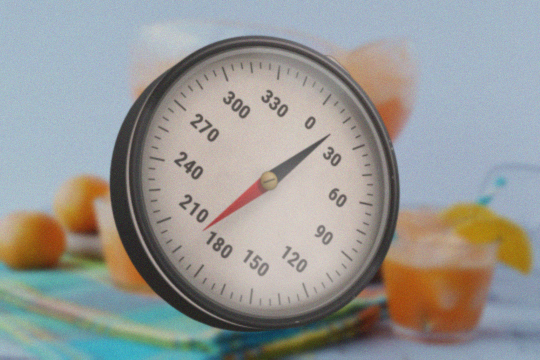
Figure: 195°
